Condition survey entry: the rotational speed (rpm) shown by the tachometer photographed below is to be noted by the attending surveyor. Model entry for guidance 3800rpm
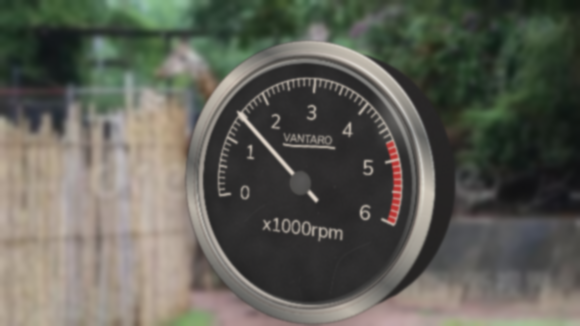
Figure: 1500rpm
